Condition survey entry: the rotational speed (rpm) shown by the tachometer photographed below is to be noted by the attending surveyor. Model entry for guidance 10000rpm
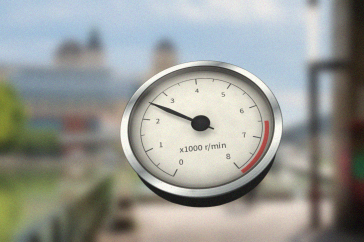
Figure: 2500rpm
